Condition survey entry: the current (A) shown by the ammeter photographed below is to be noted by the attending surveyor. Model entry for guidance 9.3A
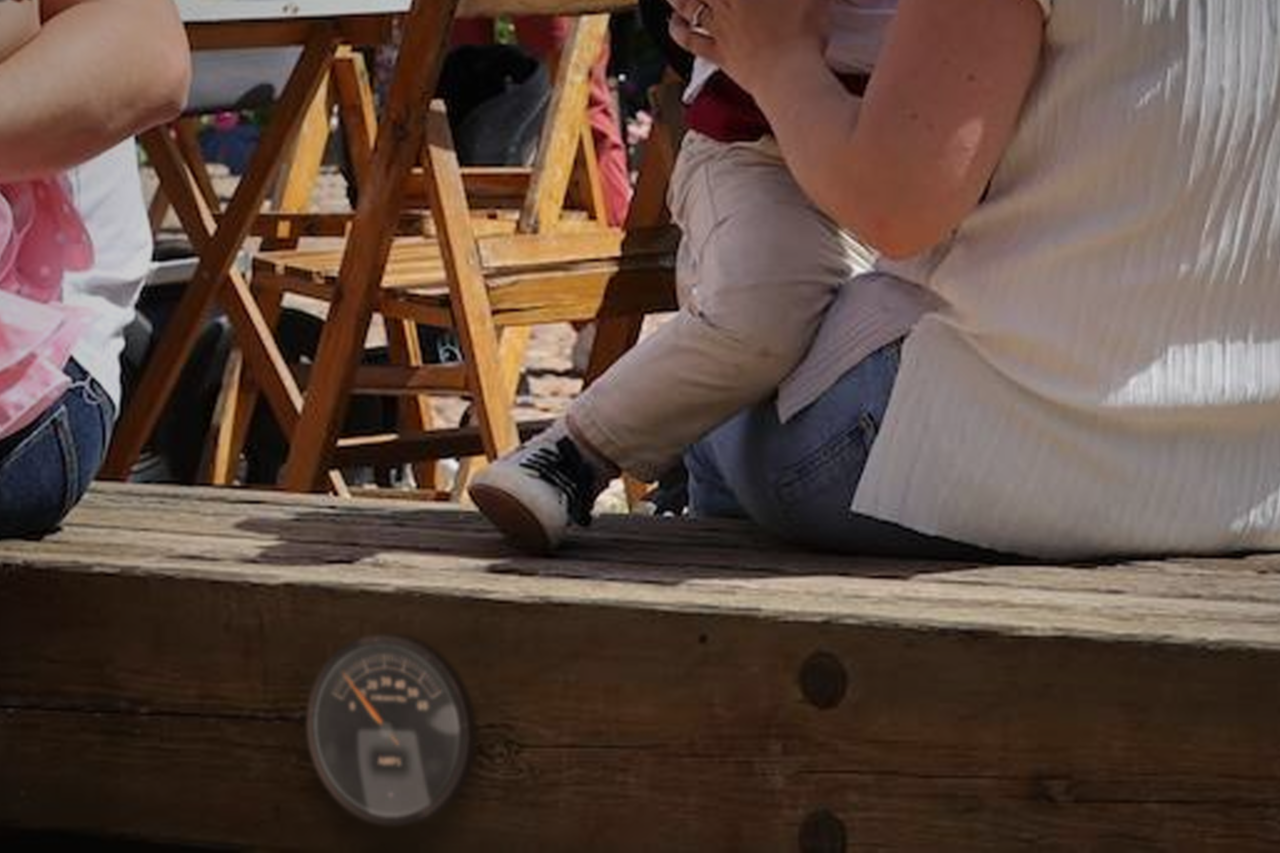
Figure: 10A
